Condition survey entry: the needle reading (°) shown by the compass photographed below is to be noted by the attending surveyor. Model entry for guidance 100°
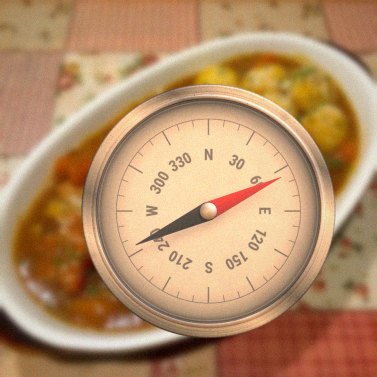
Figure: 65°
